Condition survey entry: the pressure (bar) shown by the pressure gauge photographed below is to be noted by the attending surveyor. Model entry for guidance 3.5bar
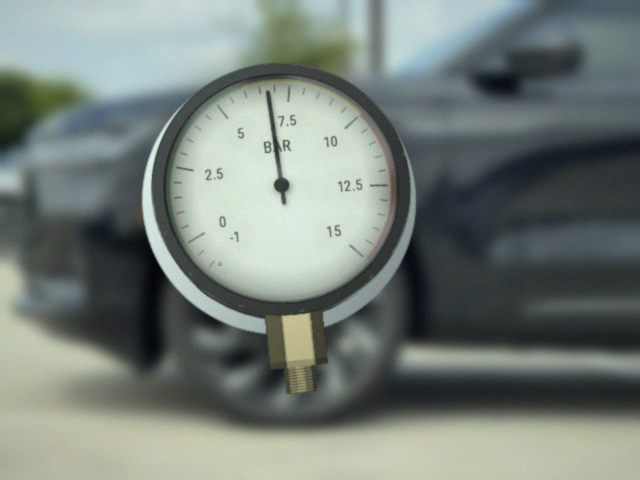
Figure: 6.75bar
